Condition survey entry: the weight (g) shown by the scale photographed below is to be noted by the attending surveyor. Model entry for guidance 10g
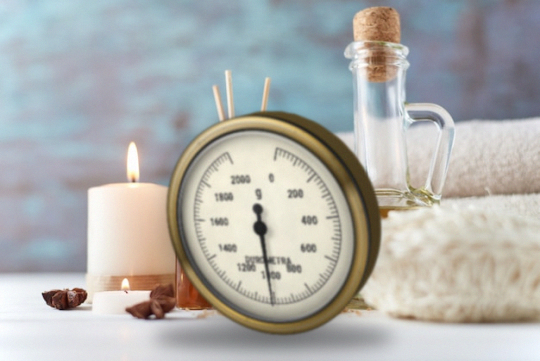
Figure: 1000g
